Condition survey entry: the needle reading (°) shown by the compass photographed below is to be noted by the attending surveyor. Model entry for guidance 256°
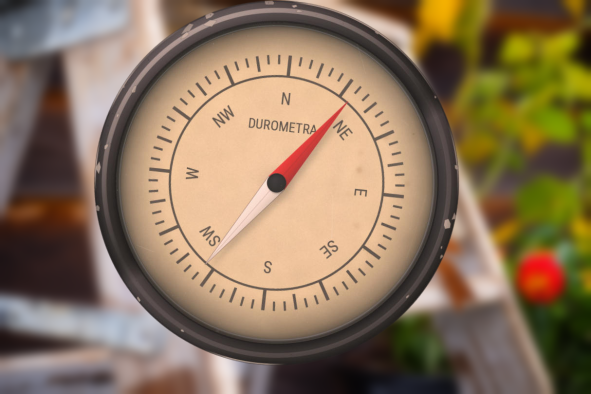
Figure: 35°
